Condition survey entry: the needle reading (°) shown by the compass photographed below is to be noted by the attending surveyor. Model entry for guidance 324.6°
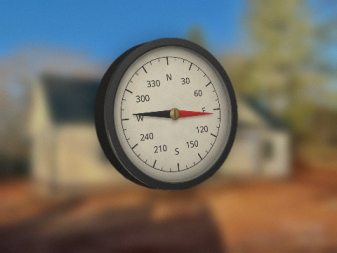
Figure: 95°
